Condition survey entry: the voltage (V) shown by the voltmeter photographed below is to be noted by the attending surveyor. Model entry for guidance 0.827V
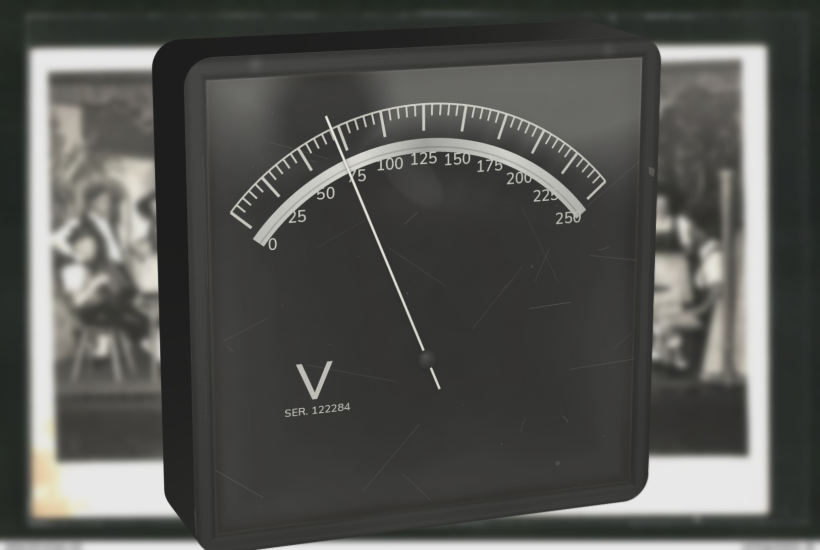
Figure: 70V
